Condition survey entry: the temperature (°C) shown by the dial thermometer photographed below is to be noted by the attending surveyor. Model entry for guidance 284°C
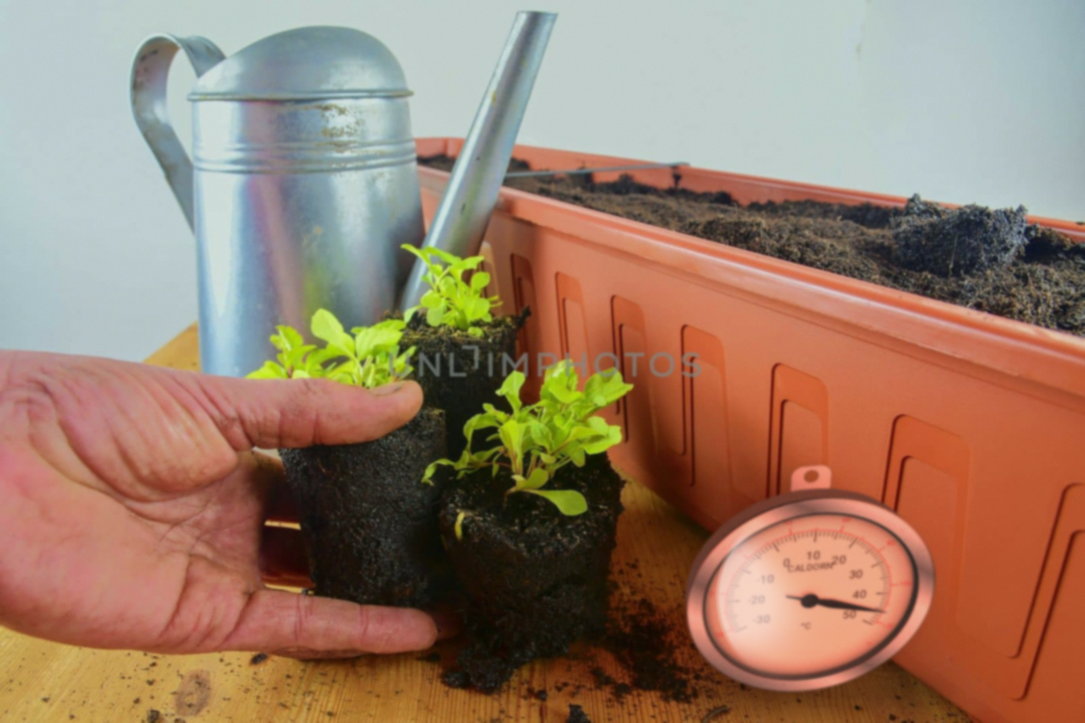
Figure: 45°C
